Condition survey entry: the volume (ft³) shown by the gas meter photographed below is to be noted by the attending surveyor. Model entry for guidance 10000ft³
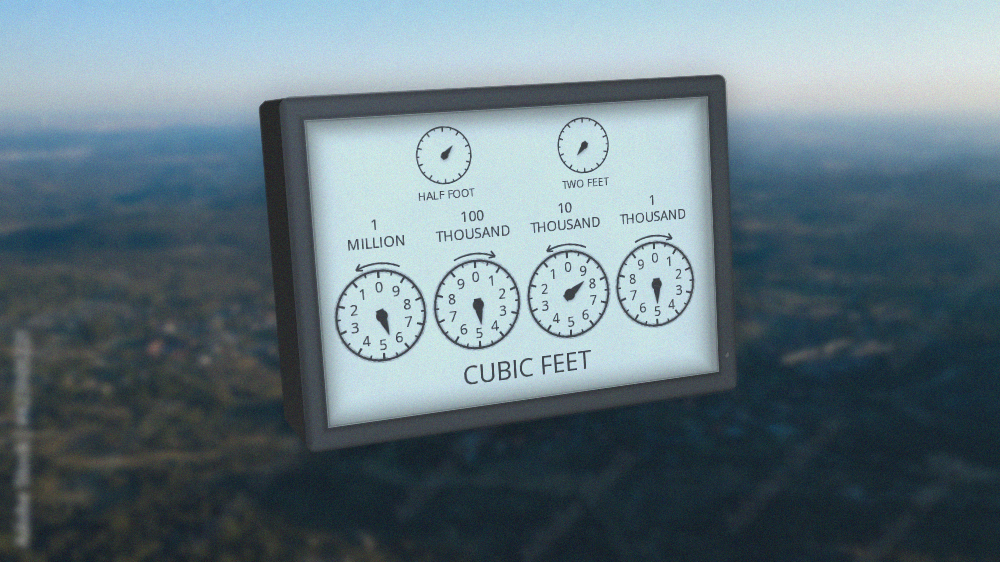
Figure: 548500ft³
